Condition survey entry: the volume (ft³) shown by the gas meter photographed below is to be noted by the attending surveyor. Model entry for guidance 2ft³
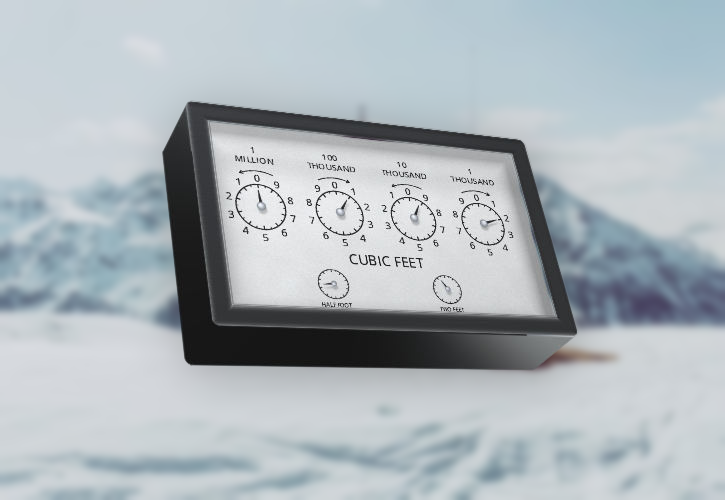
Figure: 9200ft³
